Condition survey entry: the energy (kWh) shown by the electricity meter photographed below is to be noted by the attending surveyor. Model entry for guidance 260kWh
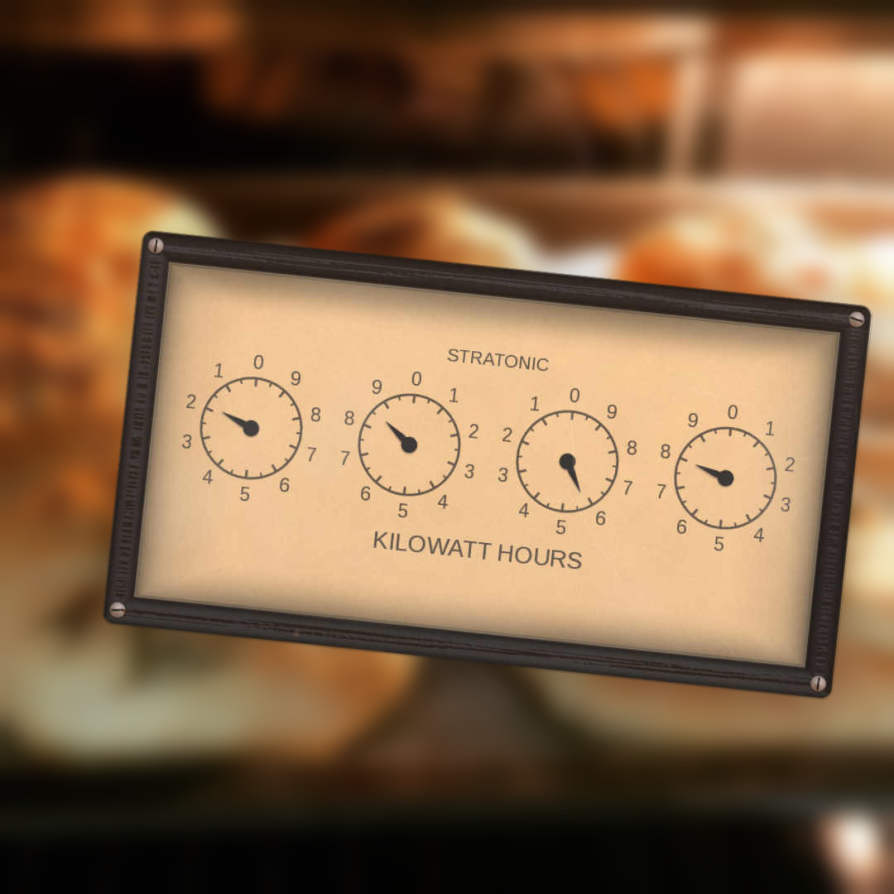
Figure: 1858kWh
